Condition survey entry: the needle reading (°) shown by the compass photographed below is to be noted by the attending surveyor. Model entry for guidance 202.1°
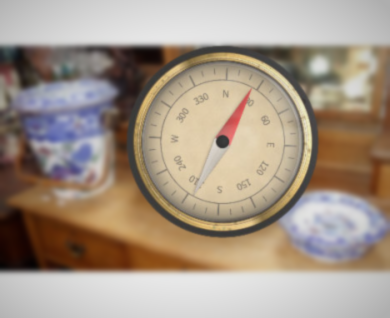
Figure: 25°
